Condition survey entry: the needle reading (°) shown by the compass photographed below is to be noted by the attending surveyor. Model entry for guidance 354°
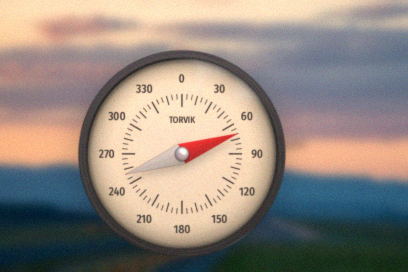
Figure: 70°
